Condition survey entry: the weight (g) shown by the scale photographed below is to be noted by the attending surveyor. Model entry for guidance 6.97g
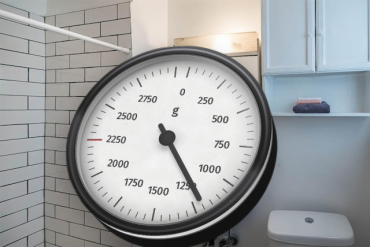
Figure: 1200g
